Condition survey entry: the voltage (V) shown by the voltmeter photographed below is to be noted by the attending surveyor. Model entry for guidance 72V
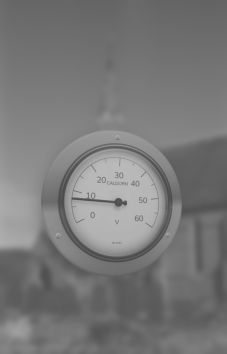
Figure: 7.5V
